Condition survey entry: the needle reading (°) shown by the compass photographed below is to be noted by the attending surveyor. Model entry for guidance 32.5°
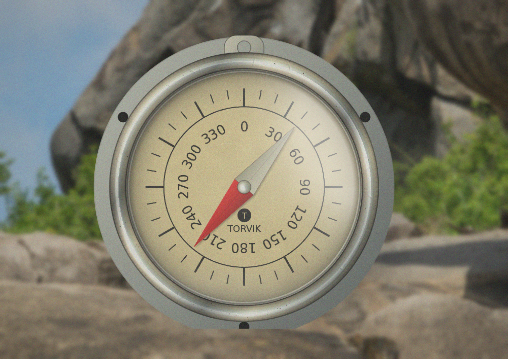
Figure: 220°
